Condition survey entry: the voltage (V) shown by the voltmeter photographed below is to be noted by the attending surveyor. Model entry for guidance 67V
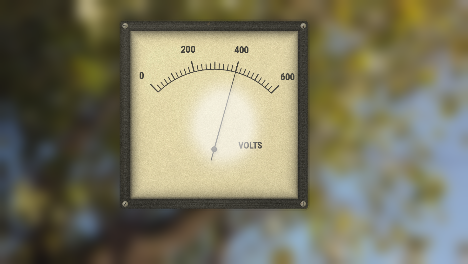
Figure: 400V
